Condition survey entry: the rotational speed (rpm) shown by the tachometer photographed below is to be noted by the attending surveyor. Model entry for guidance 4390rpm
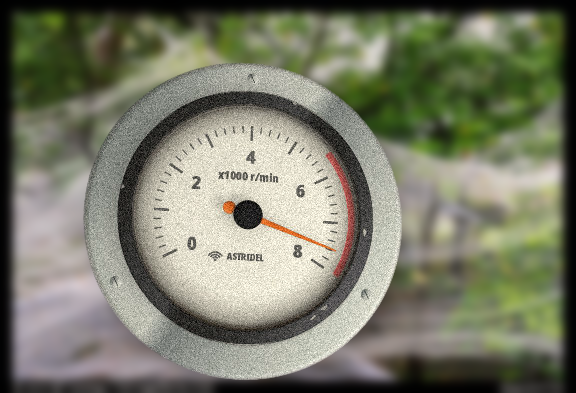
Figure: 7600rpm
